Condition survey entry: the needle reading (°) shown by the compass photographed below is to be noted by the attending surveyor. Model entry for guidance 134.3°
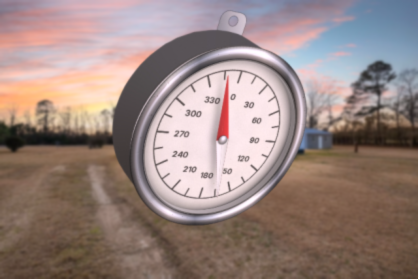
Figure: 345°
